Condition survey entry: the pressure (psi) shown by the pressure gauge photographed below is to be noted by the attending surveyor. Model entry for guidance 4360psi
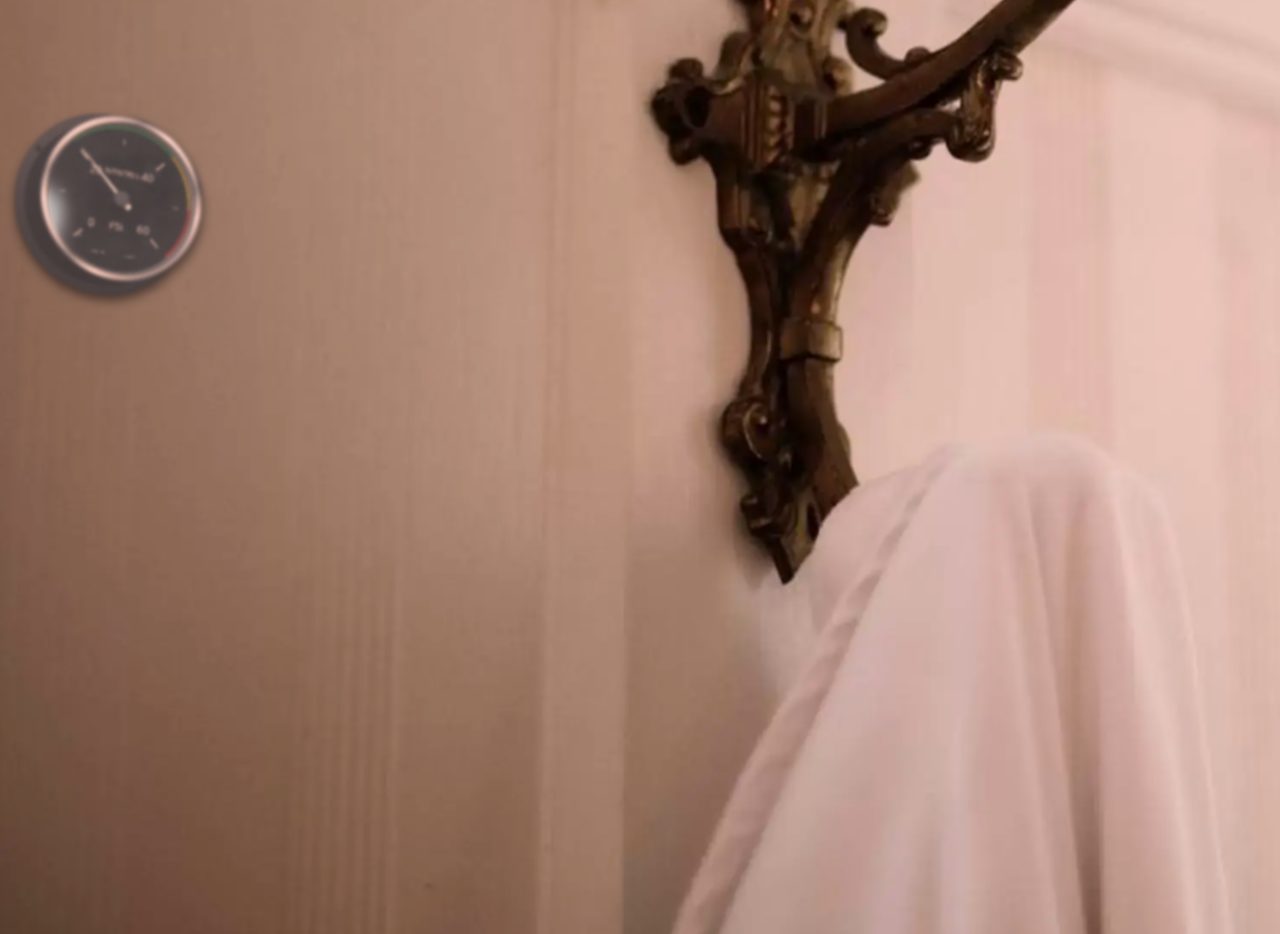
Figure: 20psi
